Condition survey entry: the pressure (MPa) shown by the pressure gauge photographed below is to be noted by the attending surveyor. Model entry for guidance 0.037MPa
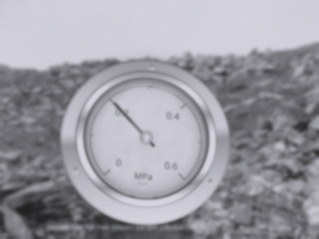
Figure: 0.2MPa
